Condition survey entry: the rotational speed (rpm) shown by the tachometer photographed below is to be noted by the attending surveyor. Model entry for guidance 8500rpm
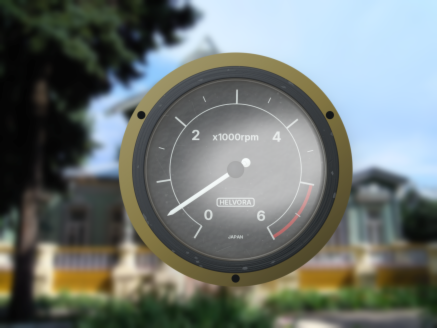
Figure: 500rpm
